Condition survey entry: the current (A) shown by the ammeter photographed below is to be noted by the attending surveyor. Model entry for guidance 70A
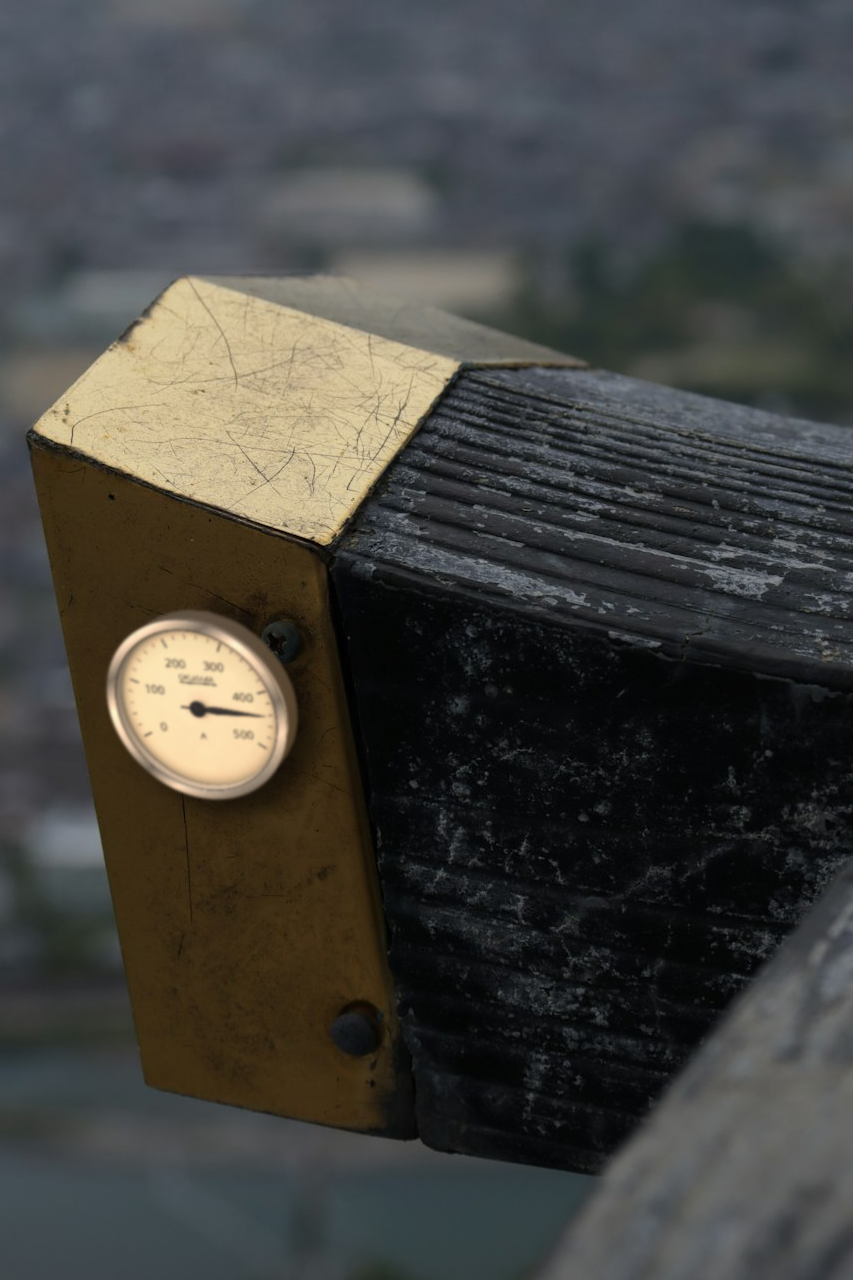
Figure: 440A
